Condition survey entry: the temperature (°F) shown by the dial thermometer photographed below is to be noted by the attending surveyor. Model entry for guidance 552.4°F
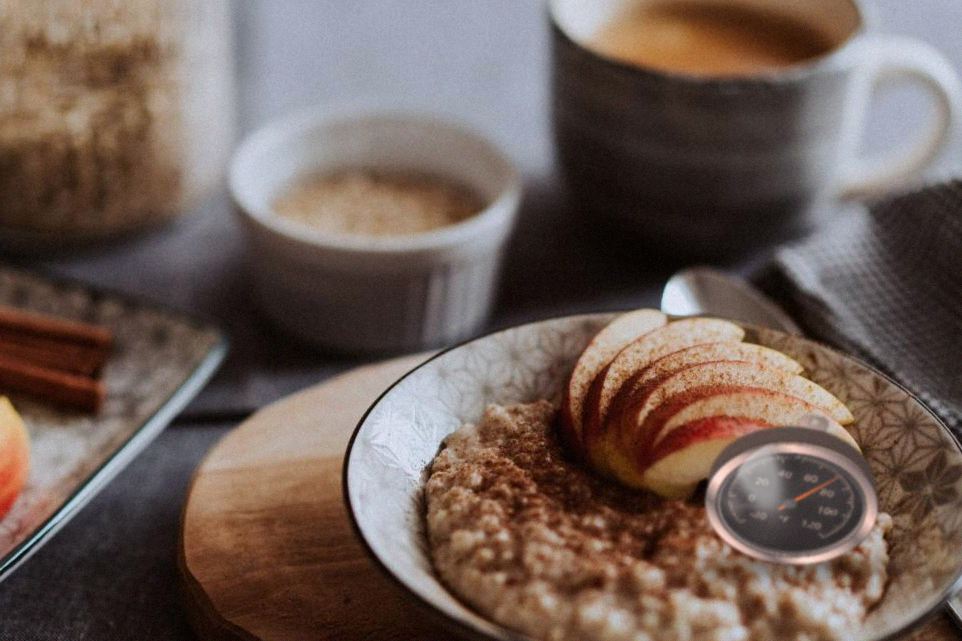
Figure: 70°F
